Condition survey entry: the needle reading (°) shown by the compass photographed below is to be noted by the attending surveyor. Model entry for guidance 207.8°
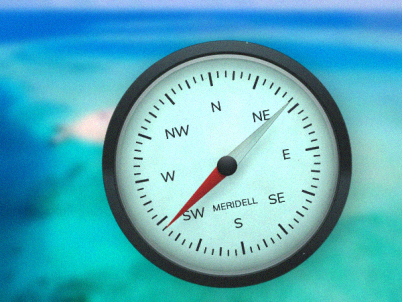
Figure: 235°
